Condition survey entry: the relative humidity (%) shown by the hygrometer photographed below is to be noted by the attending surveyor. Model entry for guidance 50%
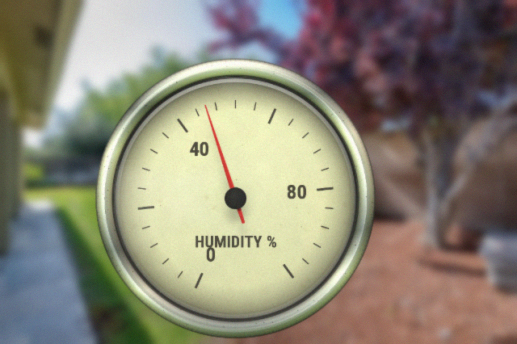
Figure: 46%
